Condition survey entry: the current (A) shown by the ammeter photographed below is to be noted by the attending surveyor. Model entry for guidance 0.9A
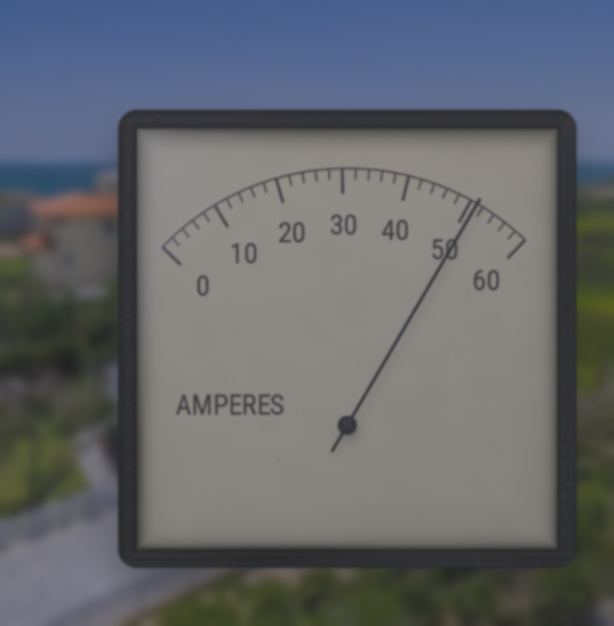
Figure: 51A
